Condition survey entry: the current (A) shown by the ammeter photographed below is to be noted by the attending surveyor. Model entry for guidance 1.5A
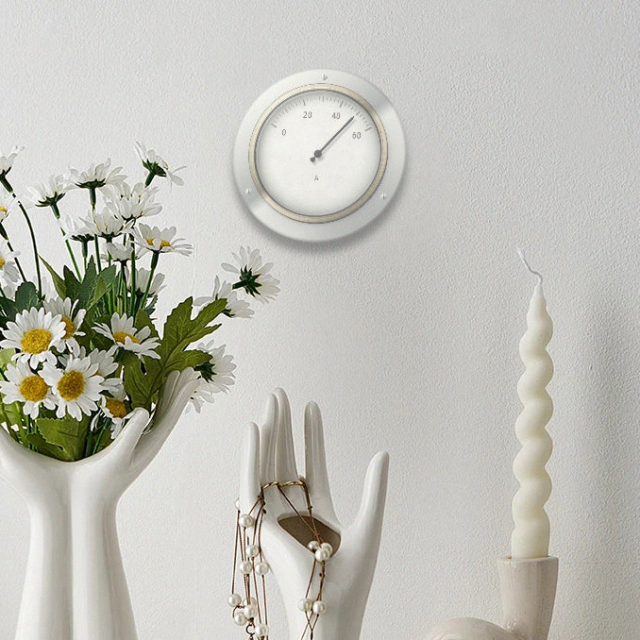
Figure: 50A
